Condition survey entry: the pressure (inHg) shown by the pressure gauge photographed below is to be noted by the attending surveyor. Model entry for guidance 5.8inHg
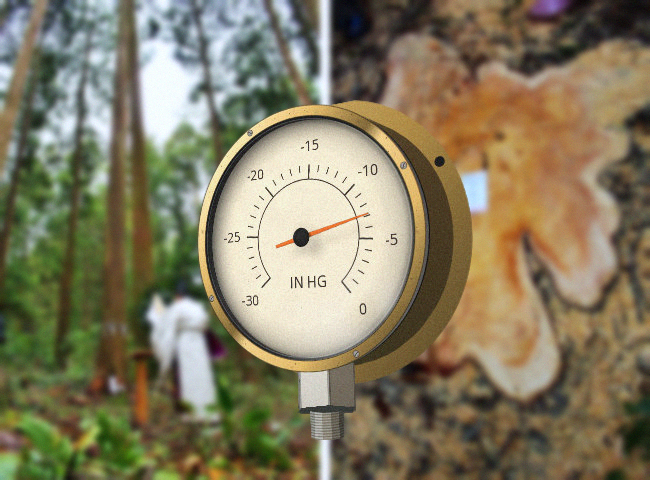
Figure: -7inHg
